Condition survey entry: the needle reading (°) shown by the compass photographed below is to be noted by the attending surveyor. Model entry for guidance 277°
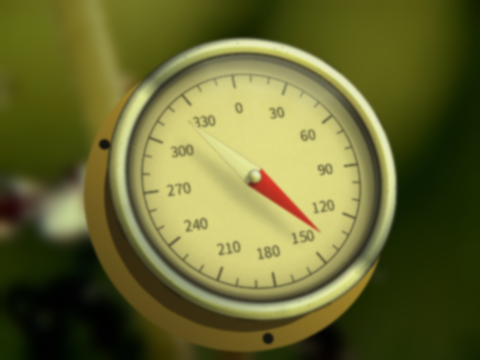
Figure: 140°
